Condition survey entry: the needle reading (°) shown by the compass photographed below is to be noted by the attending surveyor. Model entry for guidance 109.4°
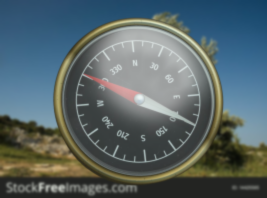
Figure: 300°
